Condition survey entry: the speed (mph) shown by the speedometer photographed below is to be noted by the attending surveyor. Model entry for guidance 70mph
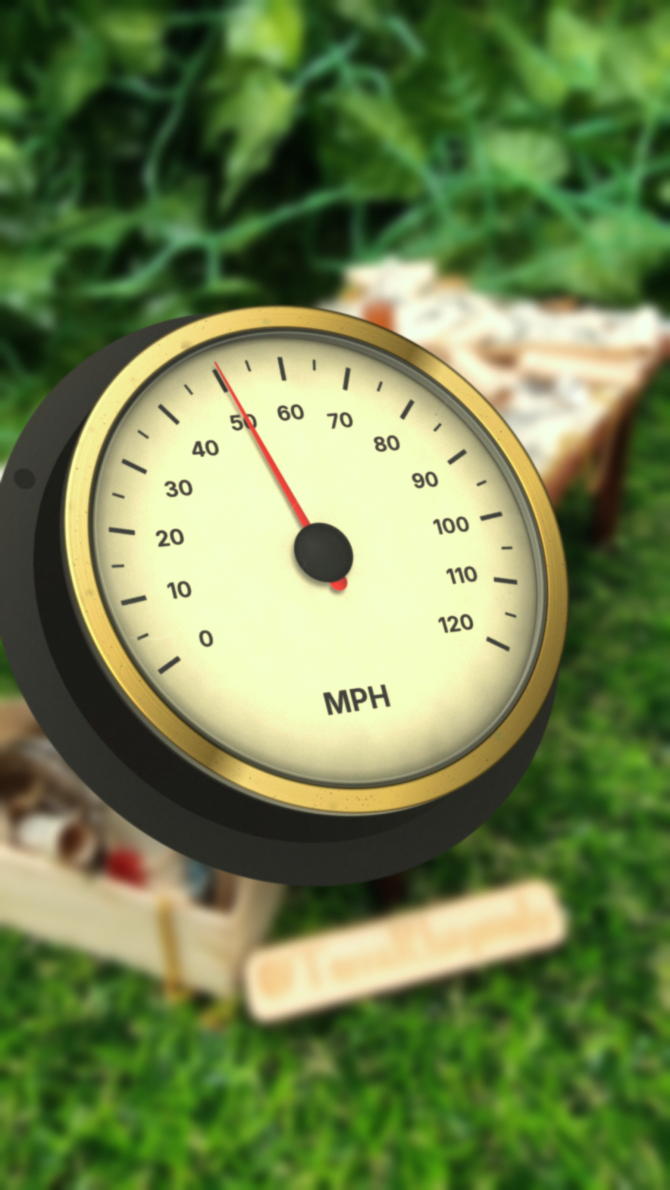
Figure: 50mph
